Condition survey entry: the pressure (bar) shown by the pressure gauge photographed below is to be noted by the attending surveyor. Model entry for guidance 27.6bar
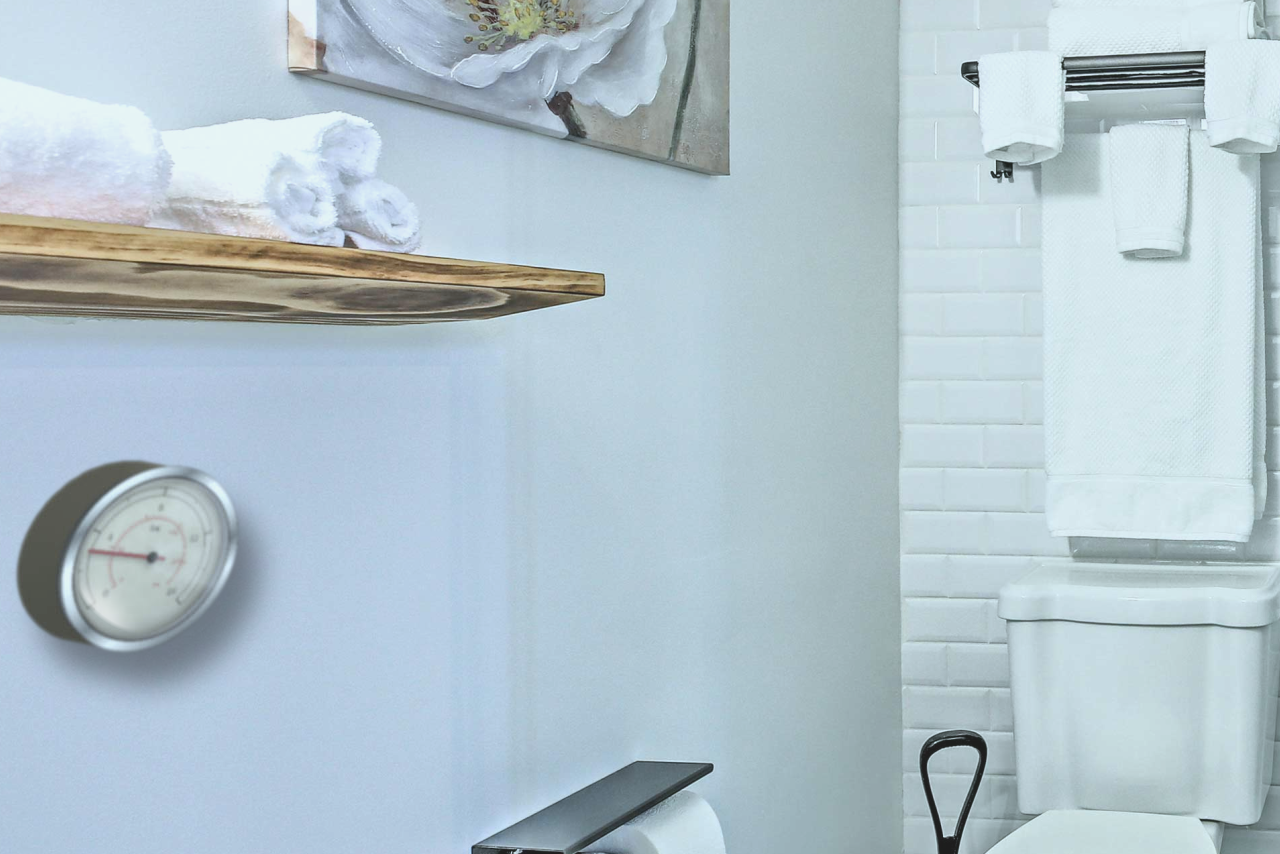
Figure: 3bar
